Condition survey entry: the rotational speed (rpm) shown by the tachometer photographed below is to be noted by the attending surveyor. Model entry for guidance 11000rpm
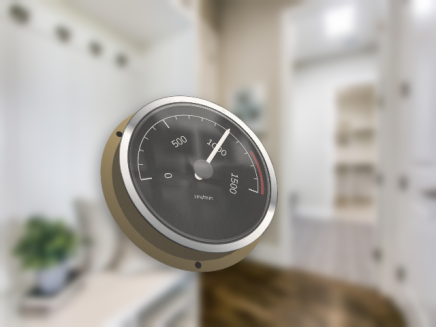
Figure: 1000rpm
